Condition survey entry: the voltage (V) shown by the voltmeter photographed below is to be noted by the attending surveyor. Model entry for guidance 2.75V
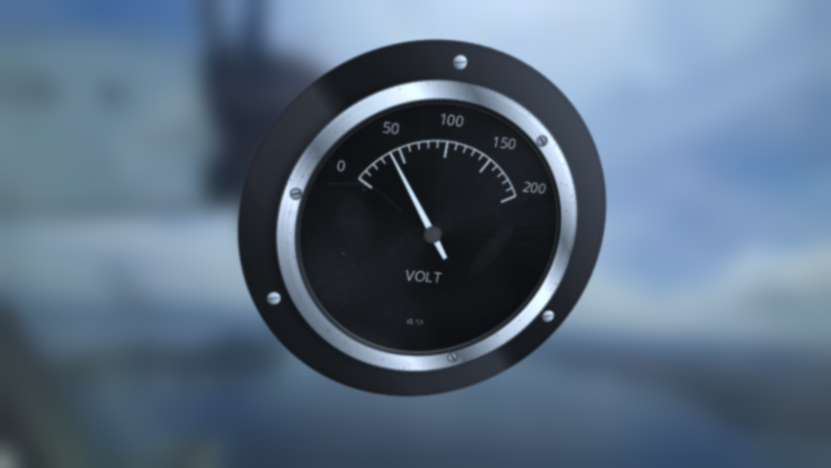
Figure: 40V
